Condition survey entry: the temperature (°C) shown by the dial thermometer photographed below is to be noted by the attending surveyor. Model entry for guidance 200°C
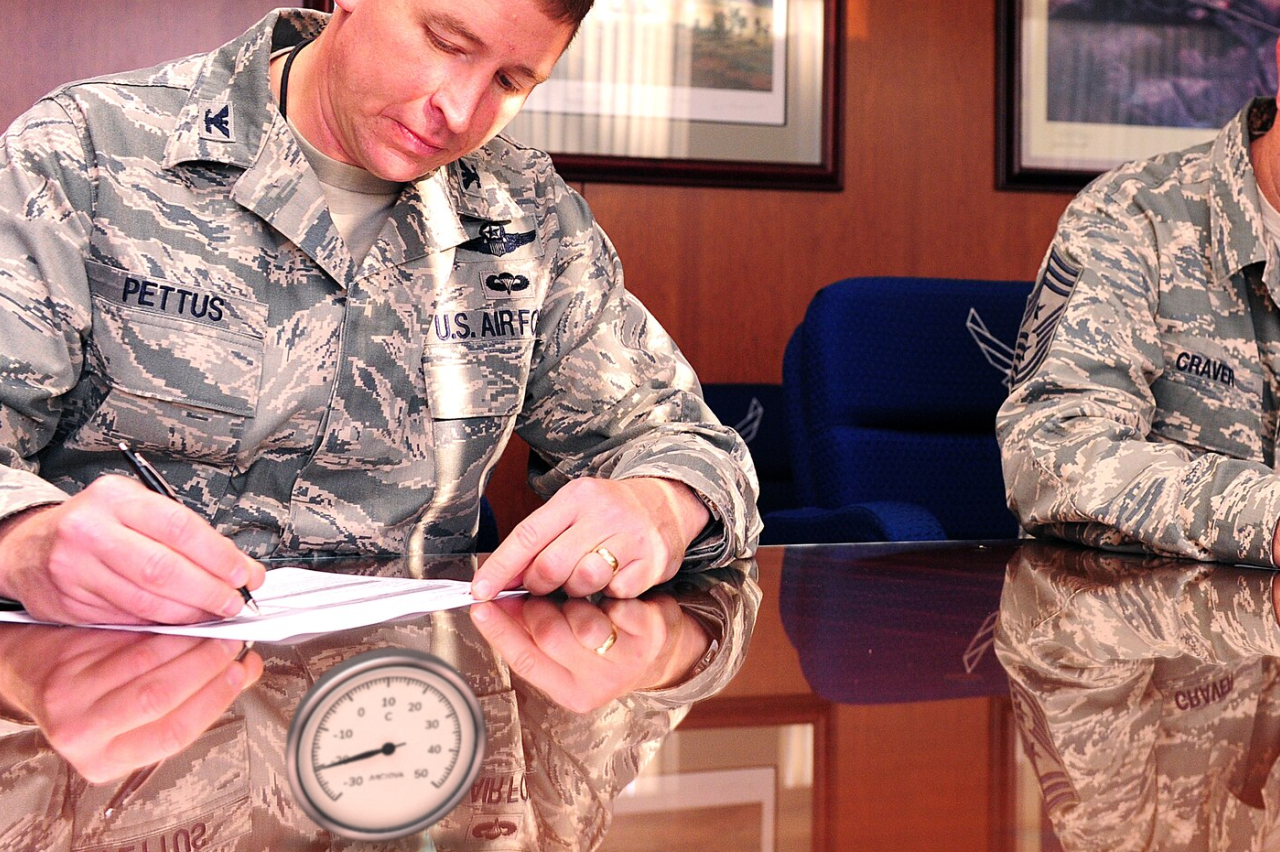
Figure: -20°C
